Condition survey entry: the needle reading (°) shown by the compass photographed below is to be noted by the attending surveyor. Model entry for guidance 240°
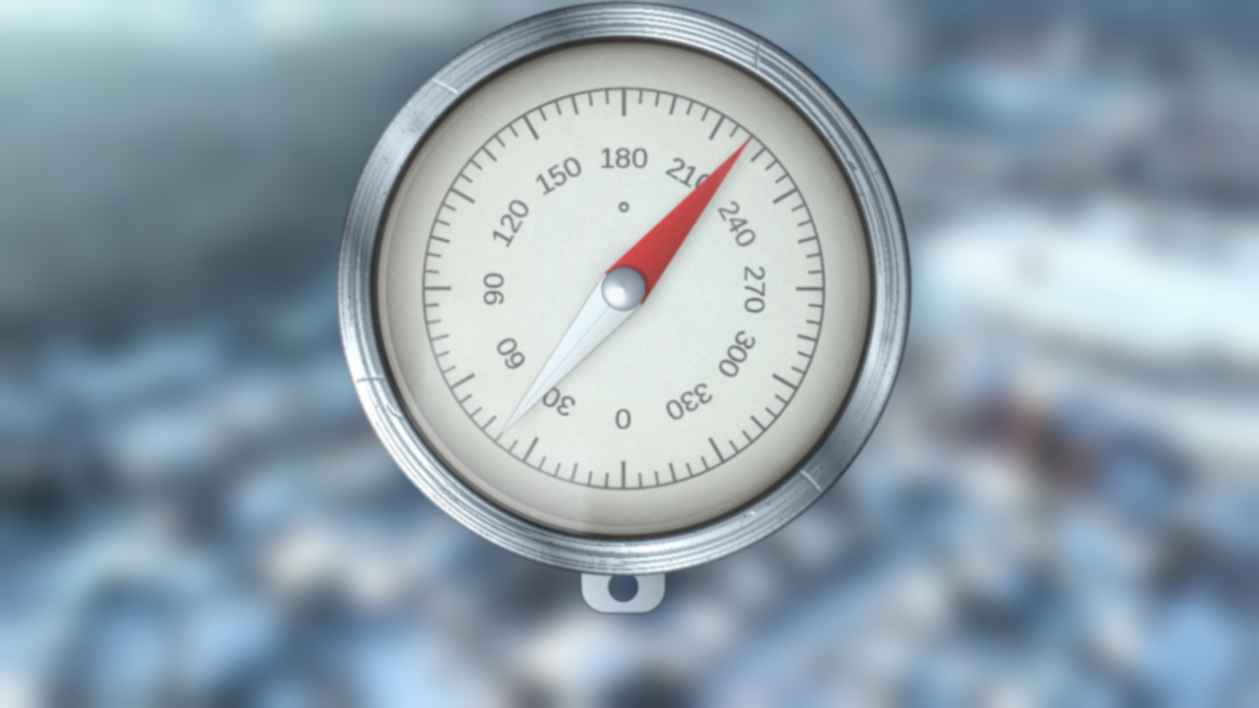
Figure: 220°
